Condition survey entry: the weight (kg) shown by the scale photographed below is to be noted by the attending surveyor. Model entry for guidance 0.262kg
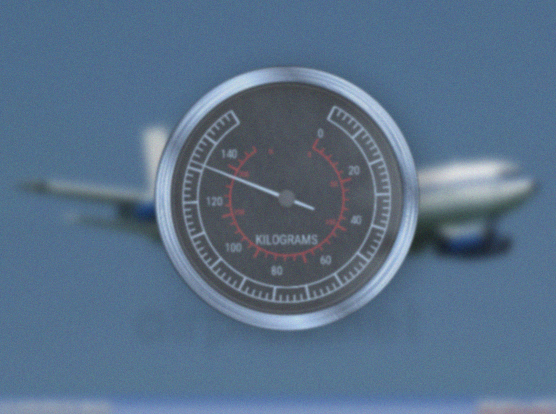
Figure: 132kg
